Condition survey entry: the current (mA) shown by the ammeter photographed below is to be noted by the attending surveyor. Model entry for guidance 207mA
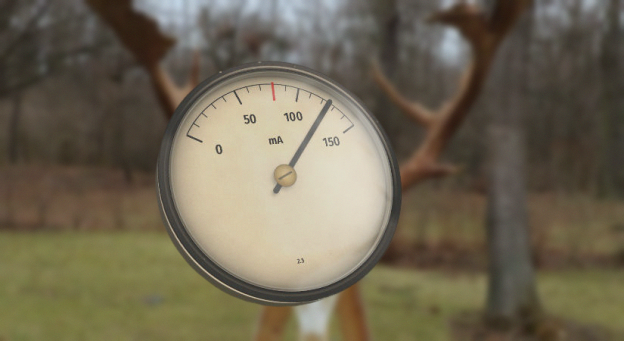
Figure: 125mA
